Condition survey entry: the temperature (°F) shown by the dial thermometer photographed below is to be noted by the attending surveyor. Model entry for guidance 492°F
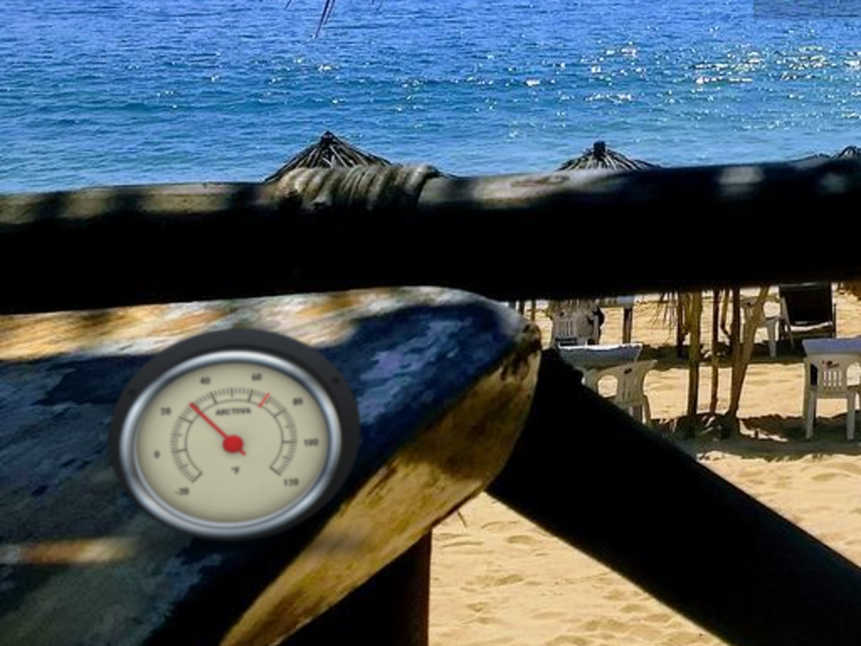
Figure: 30°F
